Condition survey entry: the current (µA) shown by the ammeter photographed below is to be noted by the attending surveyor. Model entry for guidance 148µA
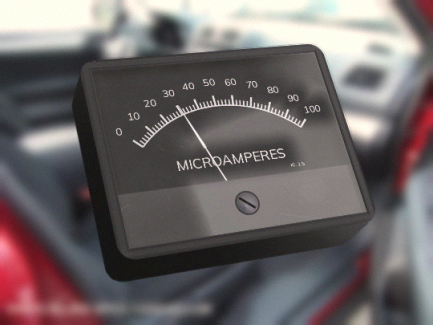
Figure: 30µA
